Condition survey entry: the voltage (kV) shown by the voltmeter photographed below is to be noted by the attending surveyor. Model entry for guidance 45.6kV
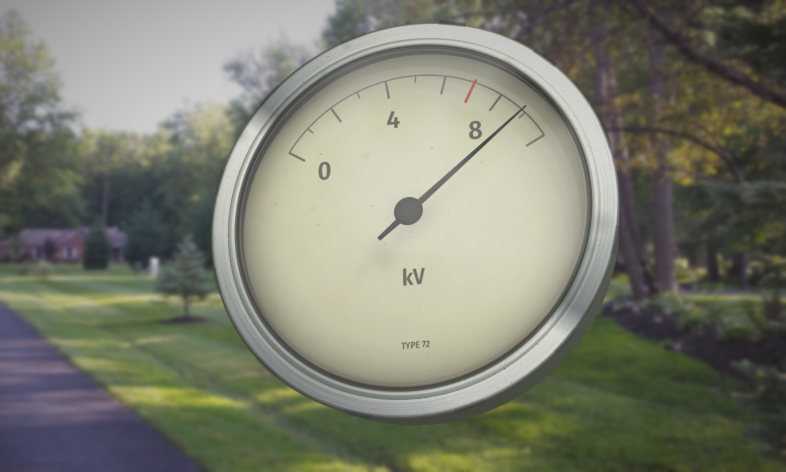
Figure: 9kV
